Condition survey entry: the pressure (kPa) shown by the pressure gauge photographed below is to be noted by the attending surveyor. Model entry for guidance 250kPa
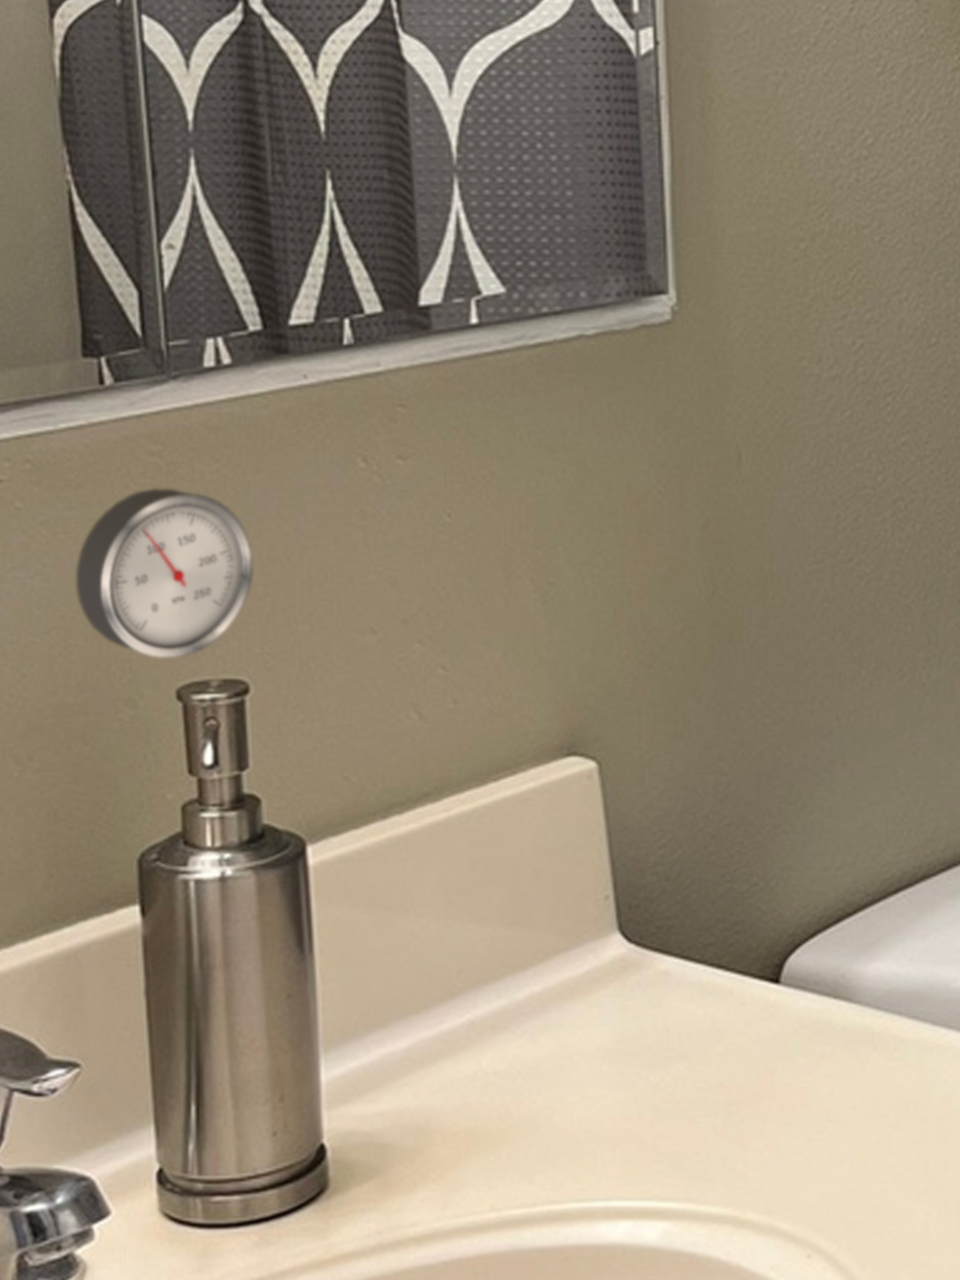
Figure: 100kPa
